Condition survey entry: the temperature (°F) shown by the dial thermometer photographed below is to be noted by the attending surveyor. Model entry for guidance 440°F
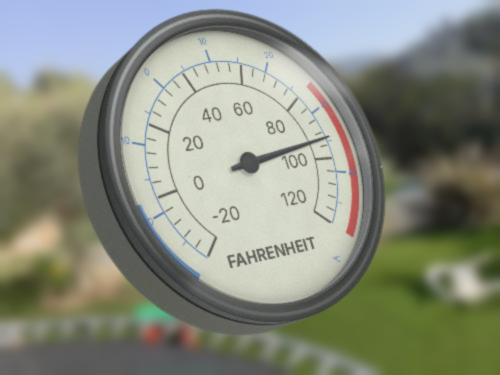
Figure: 94°F
